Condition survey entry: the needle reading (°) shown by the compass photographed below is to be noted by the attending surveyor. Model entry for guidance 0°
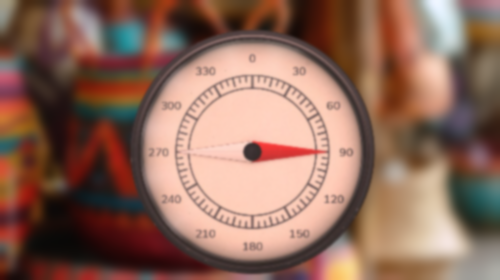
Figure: 90°
